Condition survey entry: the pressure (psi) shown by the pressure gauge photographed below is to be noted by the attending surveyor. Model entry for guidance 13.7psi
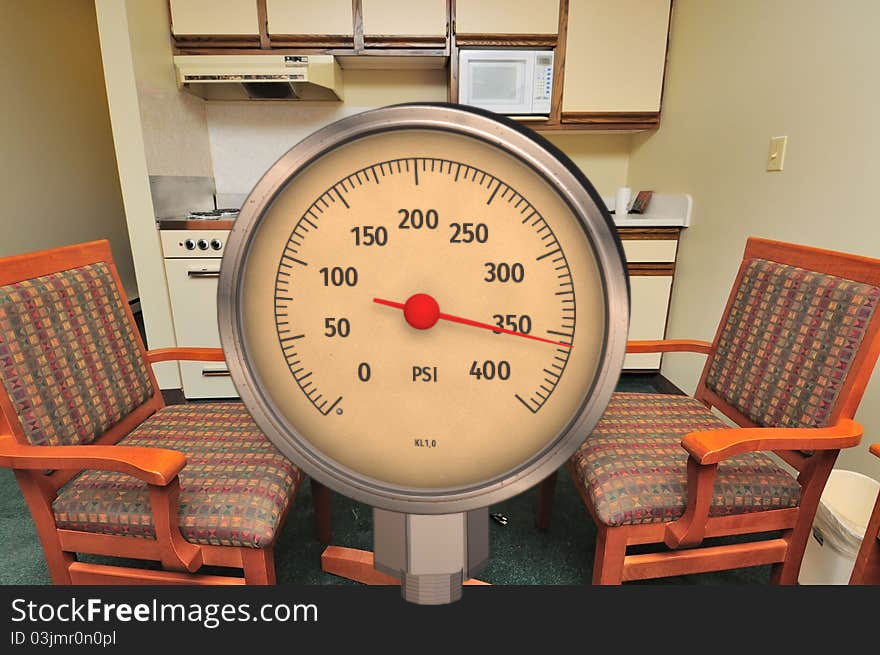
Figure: 355psi
